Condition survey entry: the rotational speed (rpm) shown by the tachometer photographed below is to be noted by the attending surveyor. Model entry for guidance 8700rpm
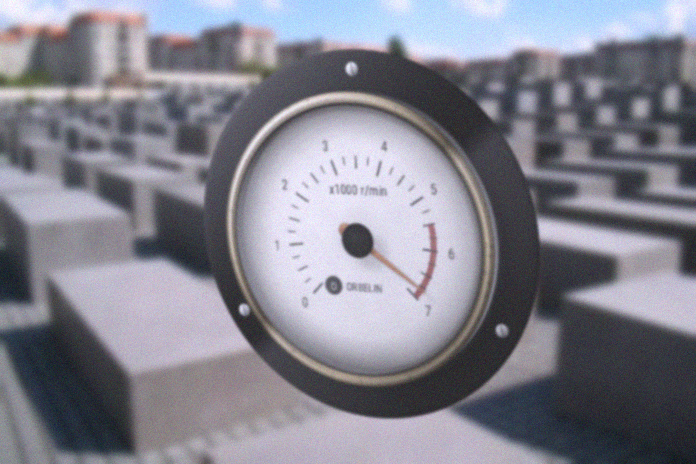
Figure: 6750rpm
